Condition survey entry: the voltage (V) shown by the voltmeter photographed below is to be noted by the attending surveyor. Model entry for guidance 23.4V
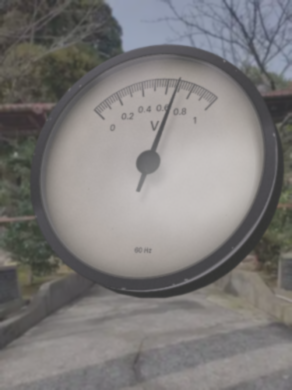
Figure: 0.7V
